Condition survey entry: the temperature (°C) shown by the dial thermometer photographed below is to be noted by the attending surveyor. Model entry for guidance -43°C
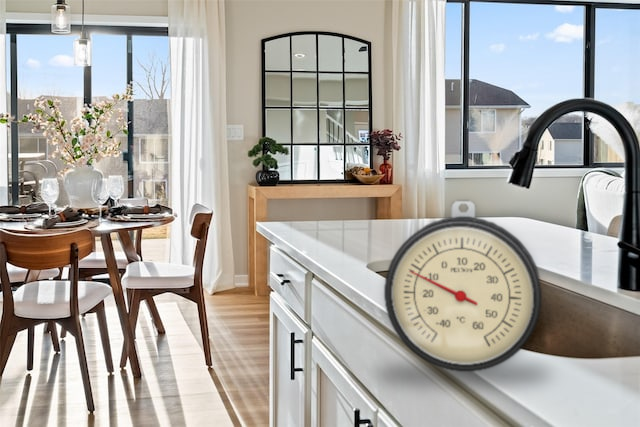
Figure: -12°C
